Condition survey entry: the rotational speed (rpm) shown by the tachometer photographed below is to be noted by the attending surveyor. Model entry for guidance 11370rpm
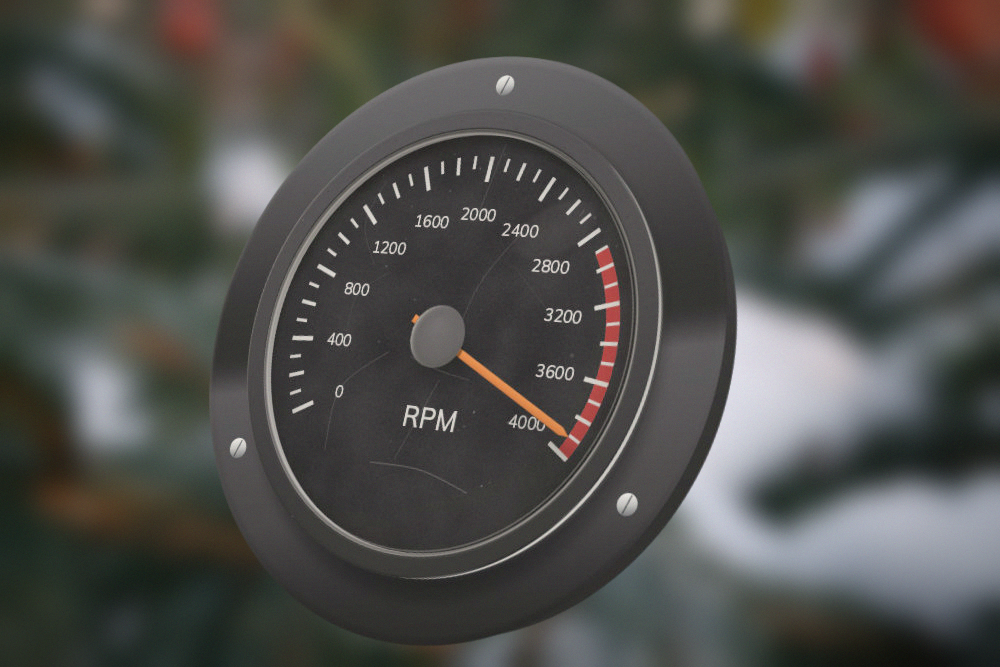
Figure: 3900rpm
